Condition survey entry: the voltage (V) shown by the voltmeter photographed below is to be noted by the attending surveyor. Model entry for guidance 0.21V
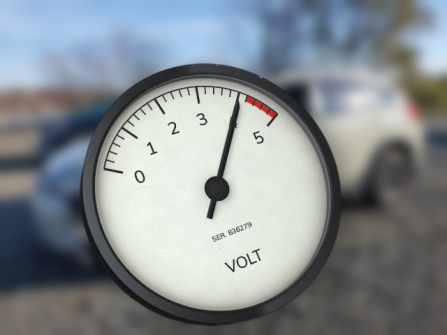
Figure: 4V
